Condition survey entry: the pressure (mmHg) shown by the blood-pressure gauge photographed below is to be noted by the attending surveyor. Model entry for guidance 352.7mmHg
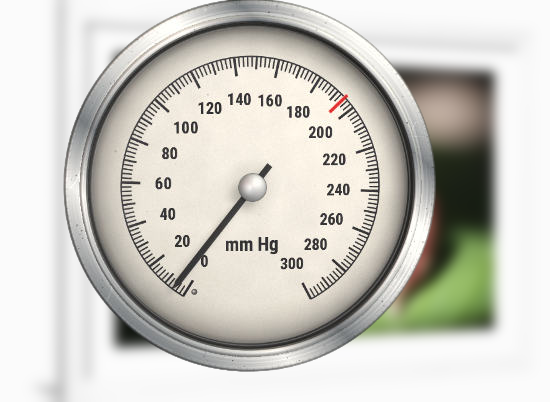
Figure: 6mmHg
